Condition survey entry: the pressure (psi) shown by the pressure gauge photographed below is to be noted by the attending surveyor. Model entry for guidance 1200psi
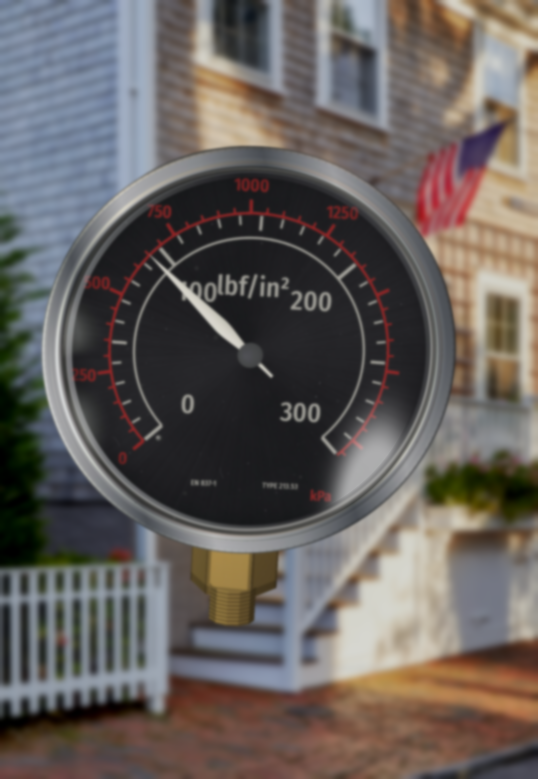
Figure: 95psi
